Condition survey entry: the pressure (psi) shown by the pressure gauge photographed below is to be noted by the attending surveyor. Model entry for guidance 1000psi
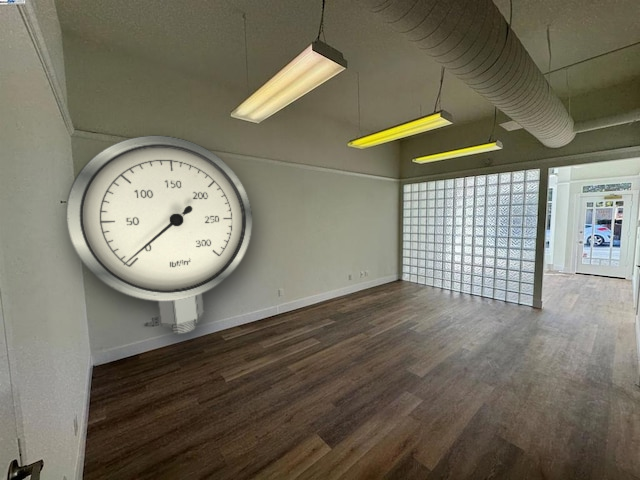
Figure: 5psi
